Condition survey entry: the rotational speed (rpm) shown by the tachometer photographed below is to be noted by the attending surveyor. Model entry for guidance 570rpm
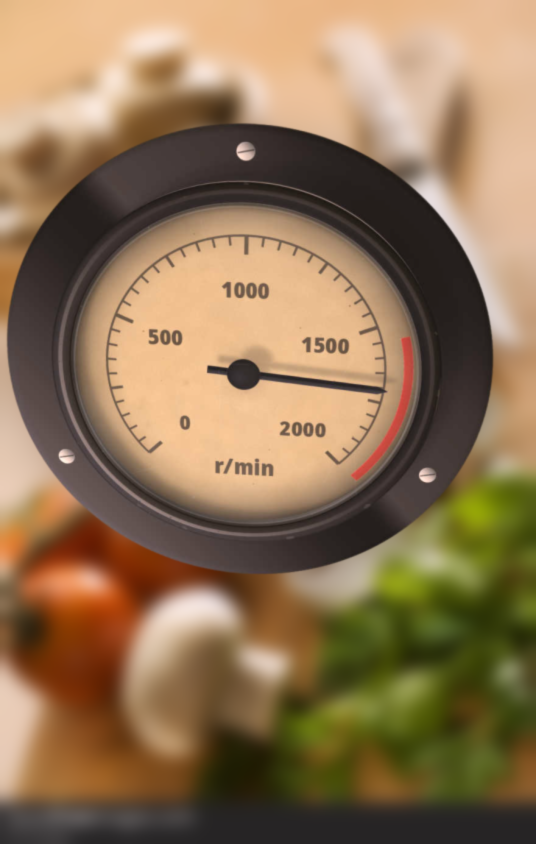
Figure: 1700rpm
